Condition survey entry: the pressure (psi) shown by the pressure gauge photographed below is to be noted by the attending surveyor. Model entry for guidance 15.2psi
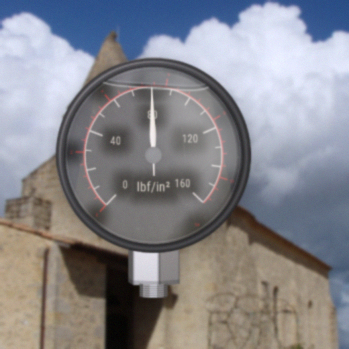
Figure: 80psi
